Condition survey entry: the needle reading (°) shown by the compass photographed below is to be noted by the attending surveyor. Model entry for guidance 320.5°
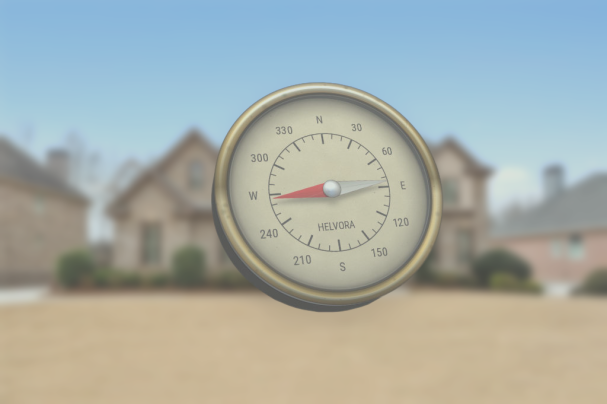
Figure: 265°
